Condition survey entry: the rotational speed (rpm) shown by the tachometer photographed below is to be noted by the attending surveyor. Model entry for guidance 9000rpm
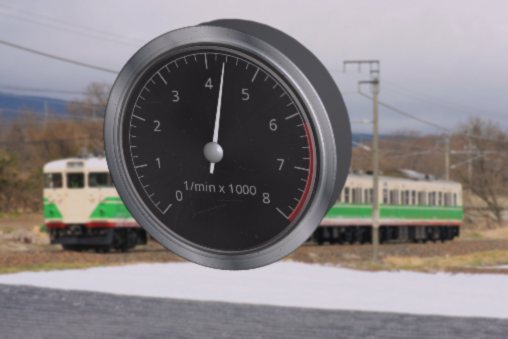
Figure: 4400rpm
